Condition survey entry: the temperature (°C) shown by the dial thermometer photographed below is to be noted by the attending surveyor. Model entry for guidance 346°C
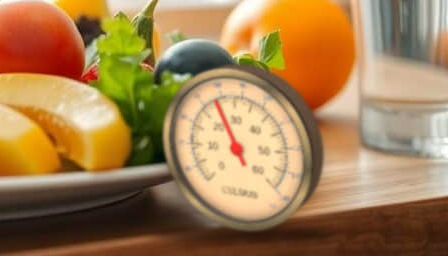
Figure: 25°C
